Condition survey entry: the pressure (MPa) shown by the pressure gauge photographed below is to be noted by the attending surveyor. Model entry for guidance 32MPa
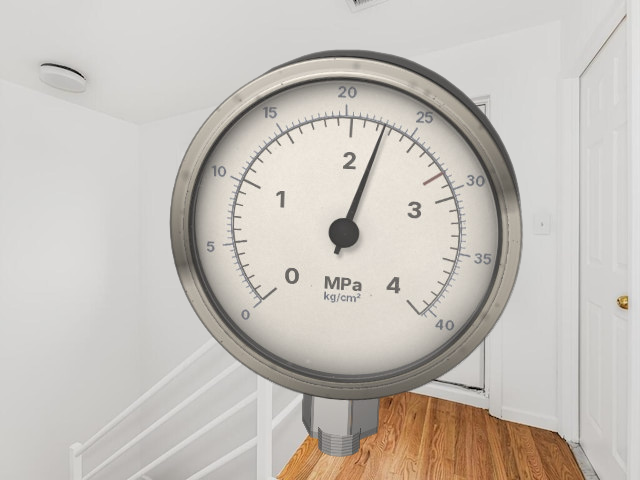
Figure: 2.25MPa
